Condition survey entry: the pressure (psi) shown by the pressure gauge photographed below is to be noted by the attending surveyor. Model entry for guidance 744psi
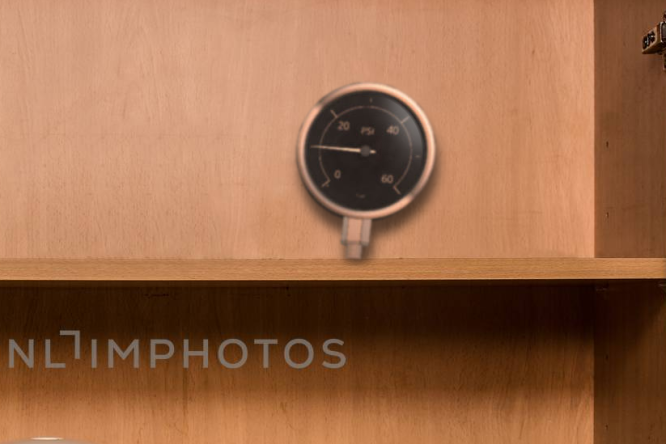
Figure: 10psi
